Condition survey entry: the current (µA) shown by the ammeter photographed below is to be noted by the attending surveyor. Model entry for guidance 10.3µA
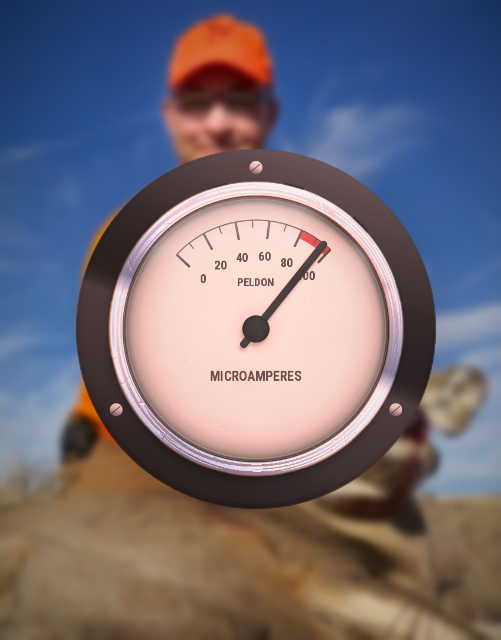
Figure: 95µA
